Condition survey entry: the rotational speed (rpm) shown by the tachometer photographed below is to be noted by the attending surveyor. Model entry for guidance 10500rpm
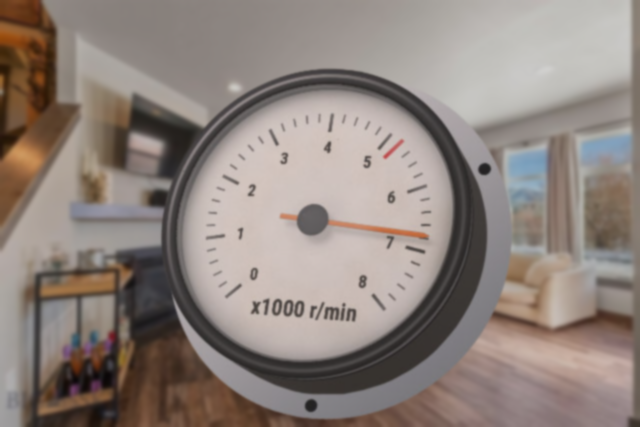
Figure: 6800rpm
